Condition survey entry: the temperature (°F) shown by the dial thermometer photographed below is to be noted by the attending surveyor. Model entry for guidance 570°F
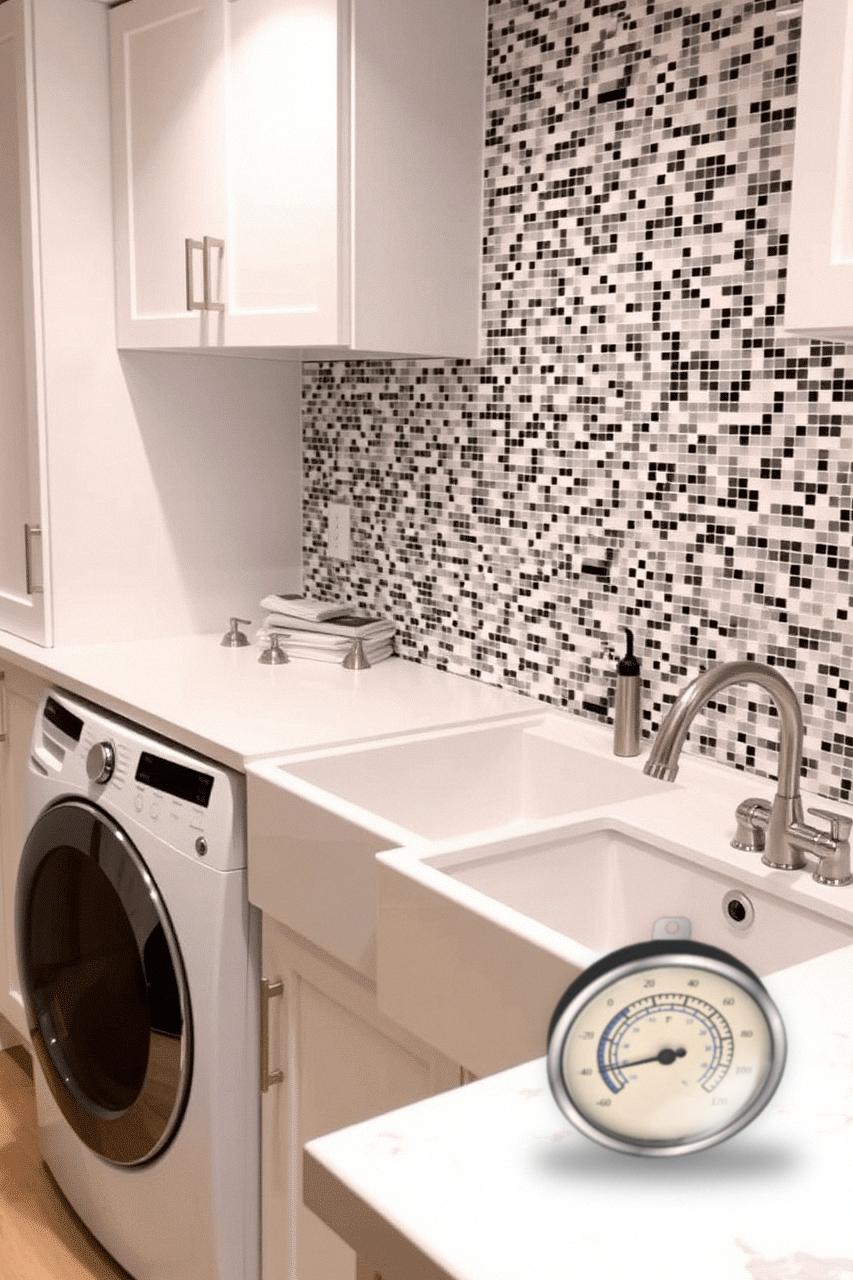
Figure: -40°F
